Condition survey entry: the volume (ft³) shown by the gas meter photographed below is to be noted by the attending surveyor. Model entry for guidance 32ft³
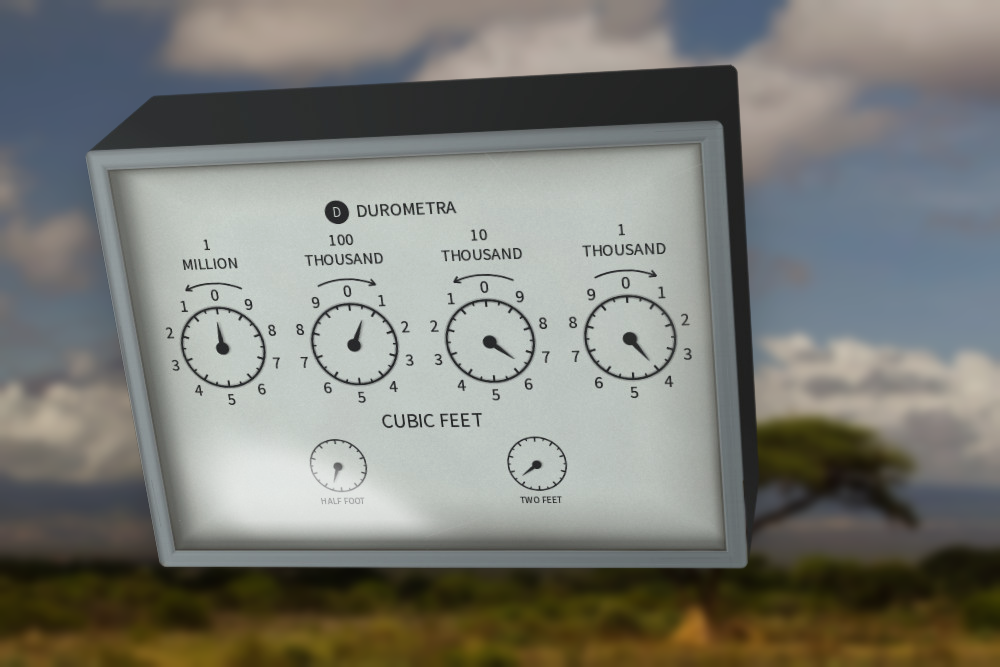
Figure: 6400ft³
